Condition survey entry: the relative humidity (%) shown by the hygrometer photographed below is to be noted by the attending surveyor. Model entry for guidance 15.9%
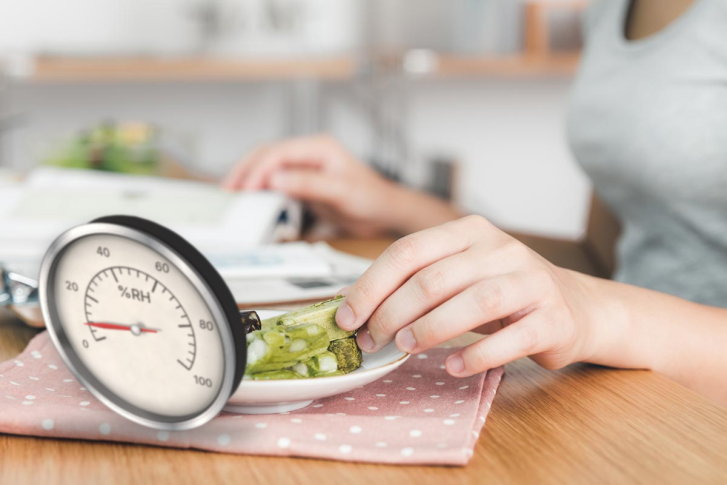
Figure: 8%
